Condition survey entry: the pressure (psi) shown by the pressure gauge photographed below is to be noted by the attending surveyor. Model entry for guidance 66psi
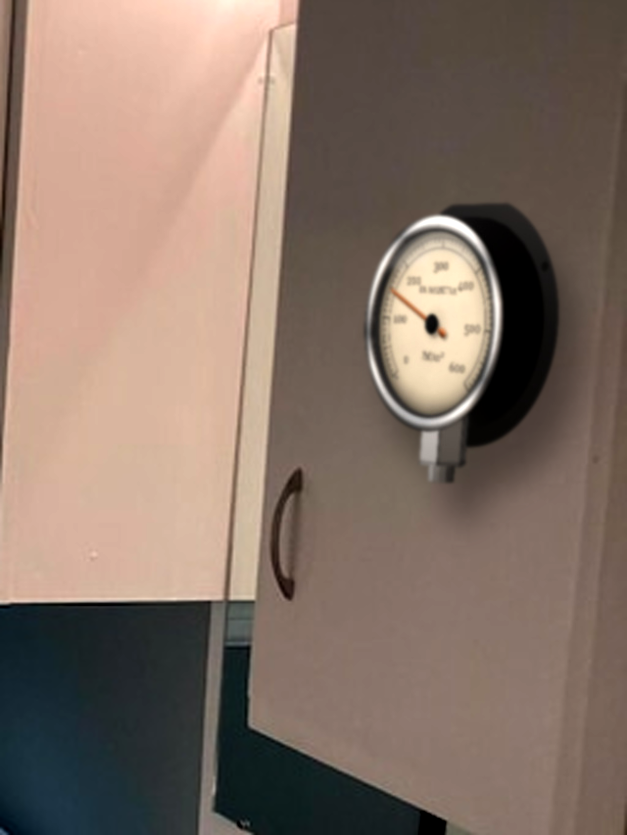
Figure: 150psi
